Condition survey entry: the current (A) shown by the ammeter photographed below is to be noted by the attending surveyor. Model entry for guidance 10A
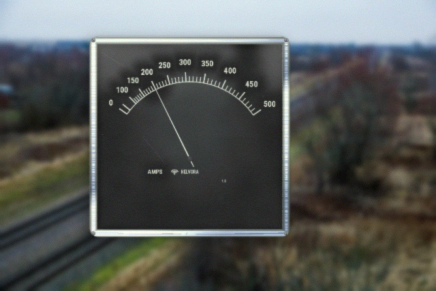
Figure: 200A
